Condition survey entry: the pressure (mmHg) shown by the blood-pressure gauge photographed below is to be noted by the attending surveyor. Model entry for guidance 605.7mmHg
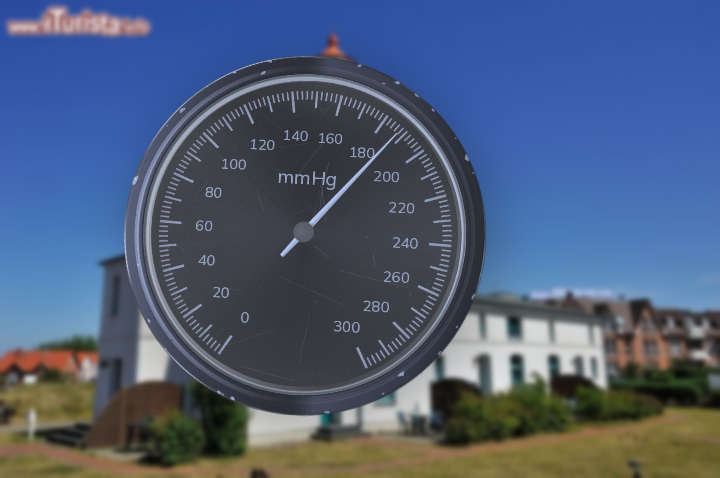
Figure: 188mmHg
